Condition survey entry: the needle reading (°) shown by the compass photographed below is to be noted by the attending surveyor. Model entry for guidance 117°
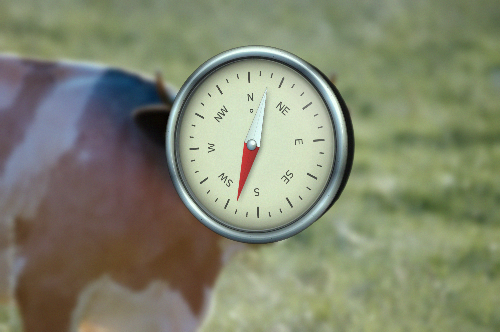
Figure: 200°
